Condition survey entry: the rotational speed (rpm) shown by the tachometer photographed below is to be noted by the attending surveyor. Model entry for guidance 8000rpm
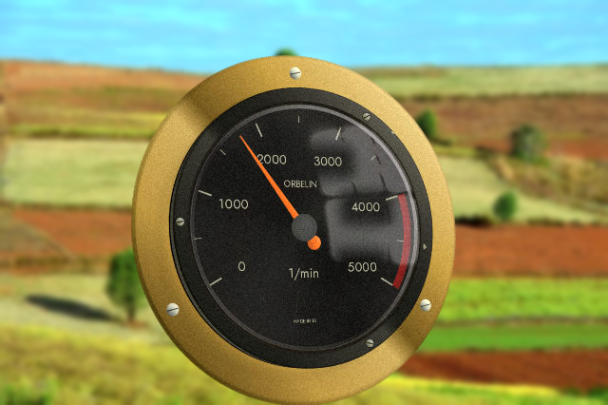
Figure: 1750rpm
